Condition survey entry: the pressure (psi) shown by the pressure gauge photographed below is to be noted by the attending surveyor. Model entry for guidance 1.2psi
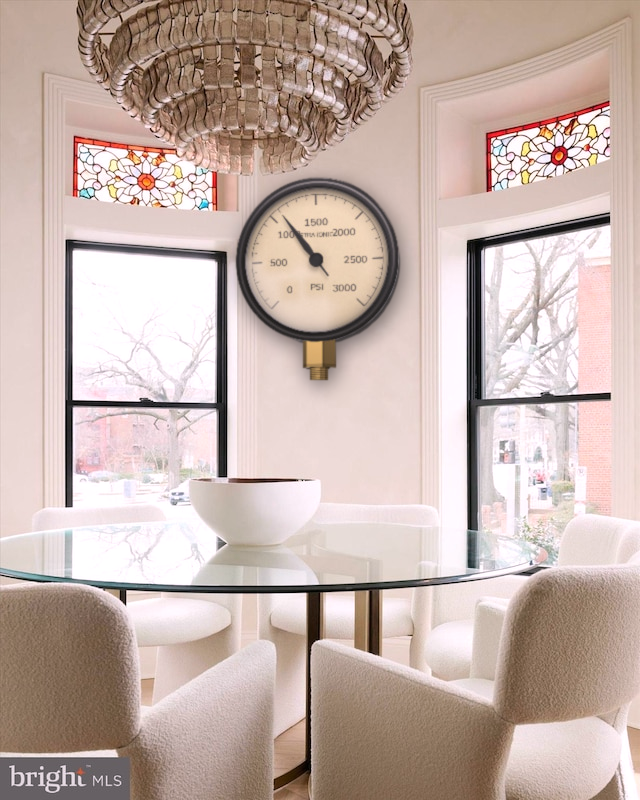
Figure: 1100psi
